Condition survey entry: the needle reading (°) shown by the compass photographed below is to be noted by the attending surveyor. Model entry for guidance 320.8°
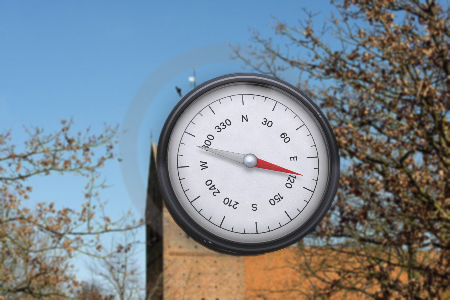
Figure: 110°
